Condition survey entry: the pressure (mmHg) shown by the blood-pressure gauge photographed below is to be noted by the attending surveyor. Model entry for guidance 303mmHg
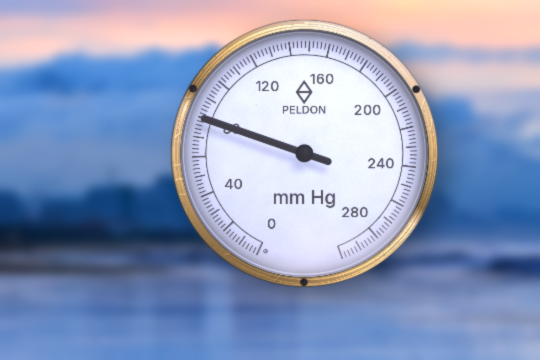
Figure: 80mmHg
